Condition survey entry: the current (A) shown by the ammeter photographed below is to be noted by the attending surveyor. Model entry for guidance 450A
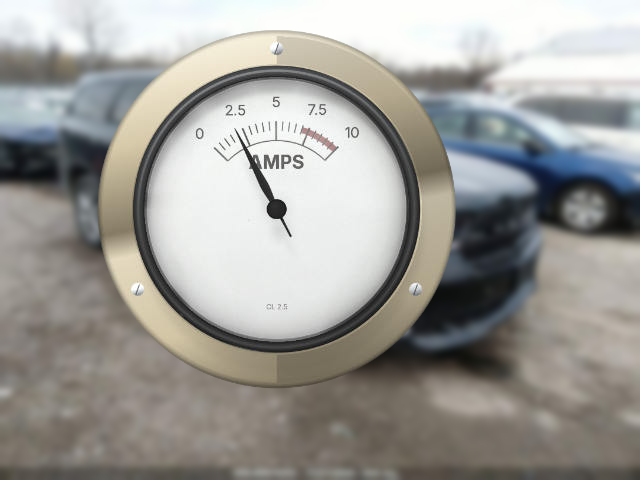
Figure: 2A
